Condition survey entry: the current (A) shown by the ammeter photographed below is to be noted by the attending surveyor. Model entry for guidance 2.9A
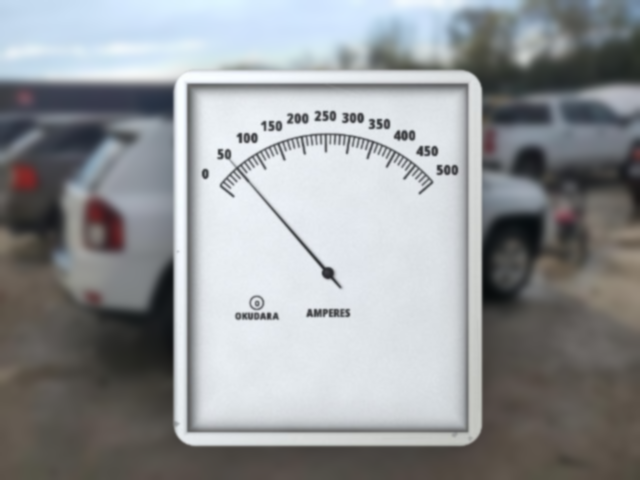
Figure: 50A
